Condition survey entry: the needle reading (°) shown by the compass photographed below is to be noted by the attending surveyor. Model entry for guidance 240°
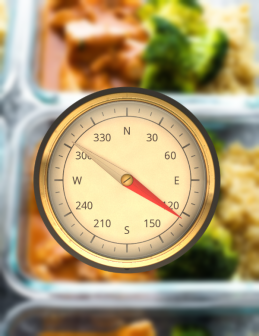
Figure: 125°
